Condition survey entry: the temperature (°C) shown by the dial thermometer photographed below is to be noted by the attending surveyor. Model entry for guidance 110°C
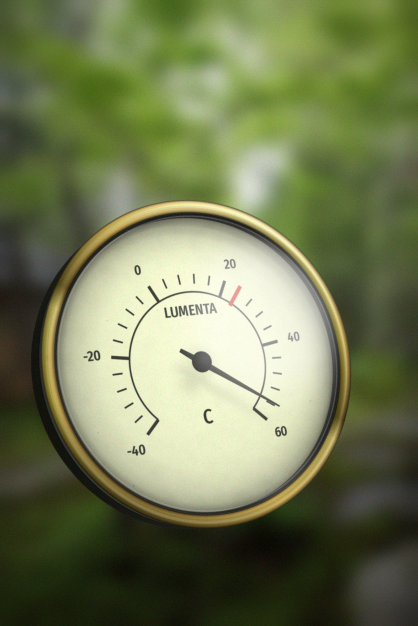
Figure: 56°C
